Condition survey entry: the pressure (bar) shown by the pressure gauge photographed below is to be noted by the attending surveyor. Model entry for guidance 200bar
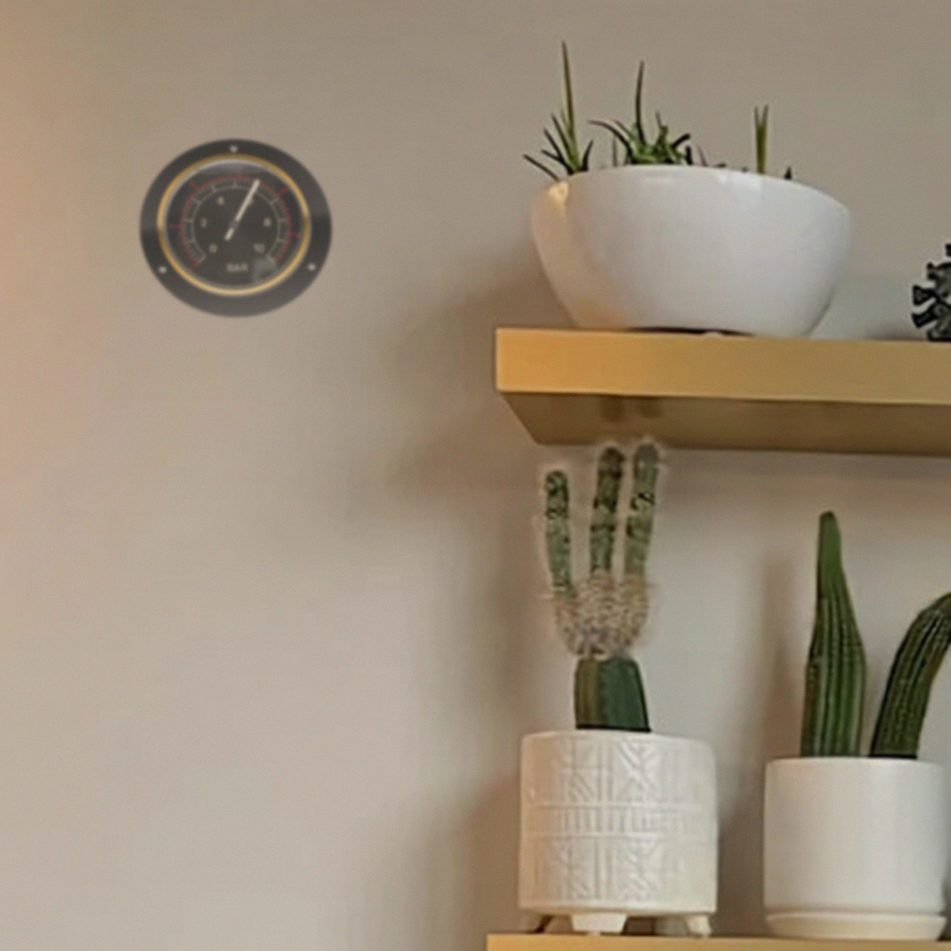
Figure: 6bar
